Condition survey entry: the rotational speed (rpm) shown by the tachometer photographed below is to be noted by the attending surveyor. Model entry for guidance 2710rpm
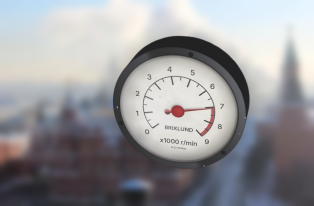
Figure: 7000rpm
